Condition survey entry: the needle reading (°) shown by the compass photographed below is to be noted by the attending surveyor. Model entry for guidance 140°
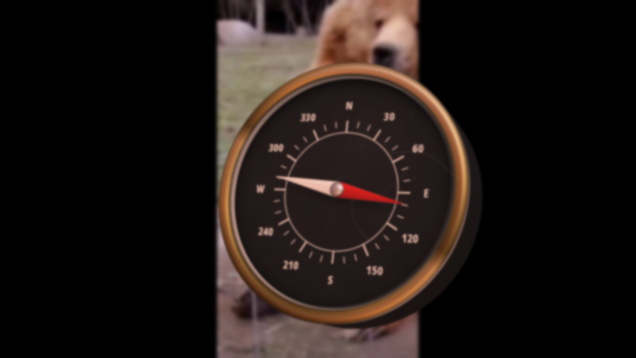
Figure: 100°
